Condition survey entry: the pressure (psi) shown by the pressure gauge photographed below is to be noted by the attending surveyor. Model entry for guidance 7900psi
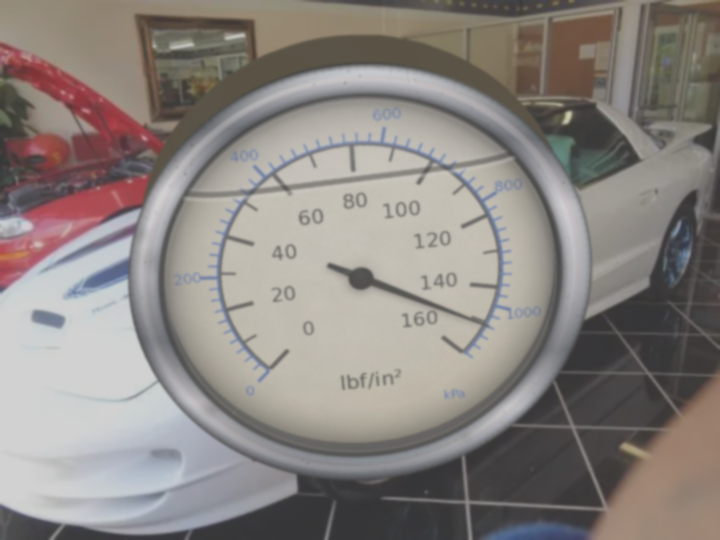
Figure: 150psi
